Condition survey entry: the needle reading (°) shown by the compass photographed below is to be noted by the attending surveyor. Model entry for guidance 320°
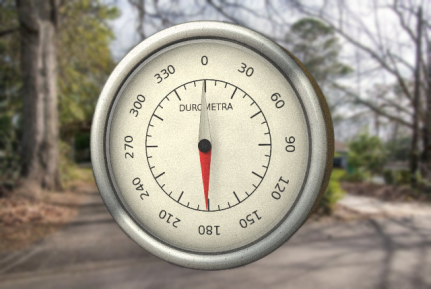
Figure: 180°
